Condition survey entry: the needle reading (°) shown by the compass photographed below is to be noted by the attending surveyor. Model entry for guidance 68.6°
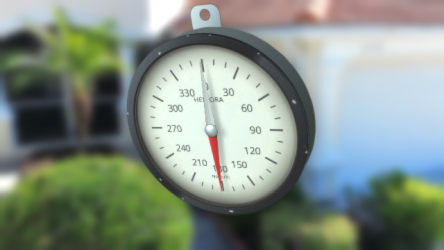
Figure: 180°
